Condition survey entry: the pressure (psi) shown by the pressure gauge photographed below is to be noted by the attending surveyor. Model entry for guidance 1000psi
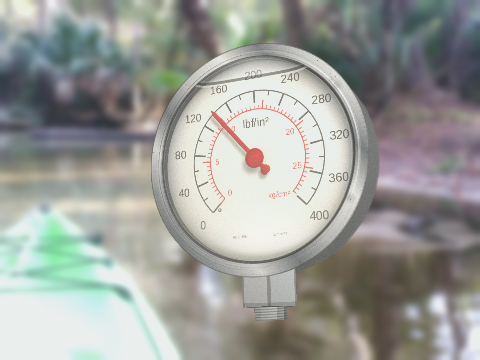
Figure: 140psi
